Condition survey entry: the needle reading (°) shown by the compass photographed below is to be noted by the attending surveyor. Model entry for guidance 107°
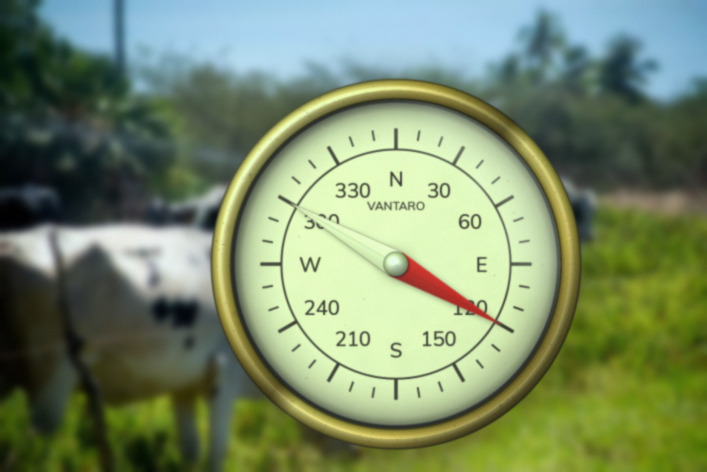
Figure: 120°
